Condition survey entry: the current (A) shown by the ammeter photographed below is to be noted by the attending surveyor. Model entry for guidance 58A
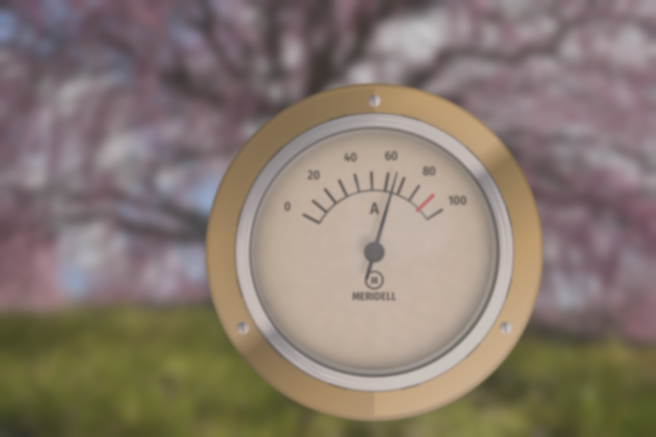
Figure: 65A
